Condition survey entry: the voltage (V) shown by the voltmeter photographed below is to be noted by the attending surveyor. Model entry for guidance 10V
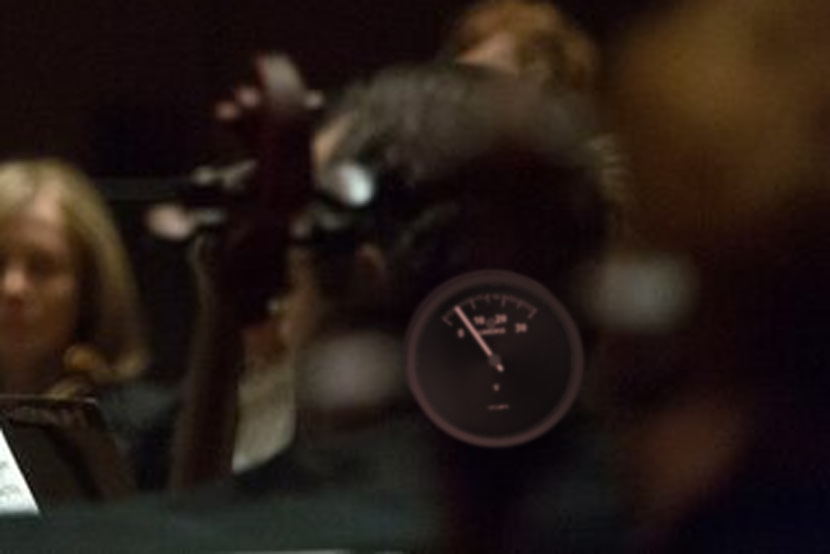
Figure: 5V
